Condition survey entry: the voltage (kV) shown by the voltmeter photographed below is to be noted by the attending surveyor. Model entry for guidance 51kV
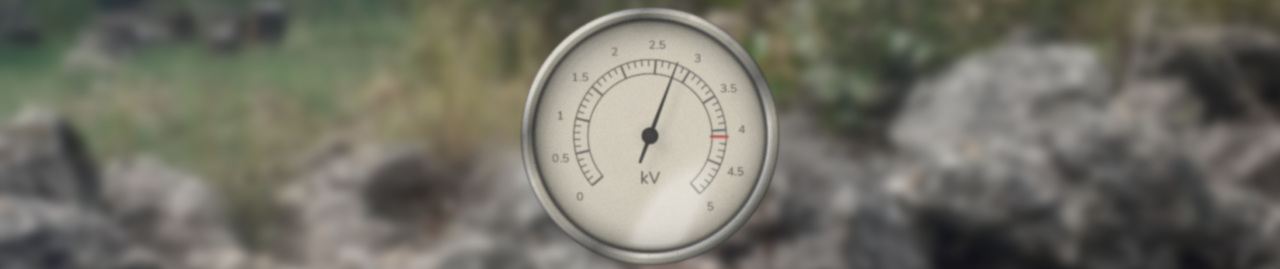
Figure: 2.8kV
